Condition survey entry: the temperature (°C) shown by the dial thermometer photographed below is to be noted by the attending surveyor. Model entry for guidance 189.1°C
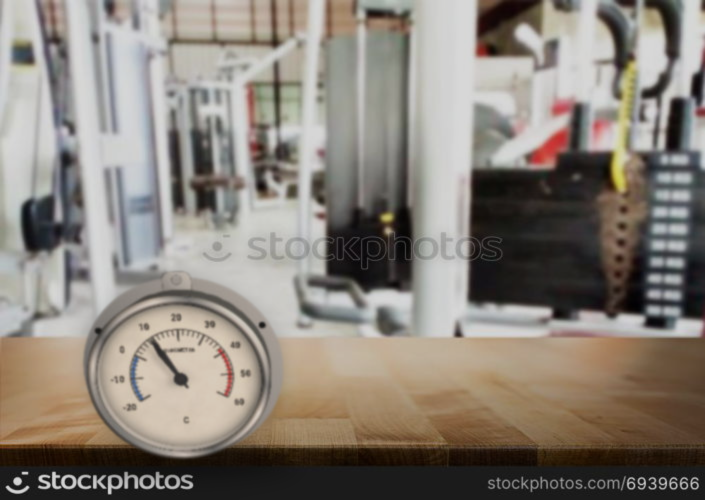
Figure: 10°C
